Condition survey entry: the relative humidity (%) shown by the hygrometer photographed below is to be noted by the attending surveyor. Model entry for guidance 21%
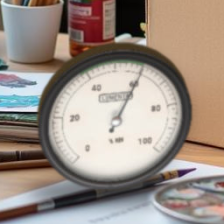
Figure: 60%
